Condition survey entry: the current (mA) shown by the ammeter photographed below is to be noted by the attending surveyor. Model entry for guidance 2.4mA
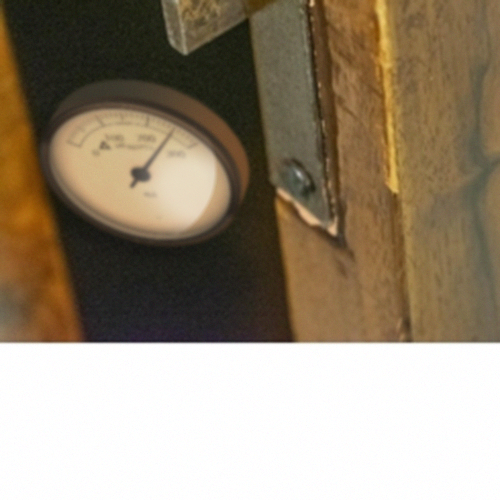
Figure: 250mA
